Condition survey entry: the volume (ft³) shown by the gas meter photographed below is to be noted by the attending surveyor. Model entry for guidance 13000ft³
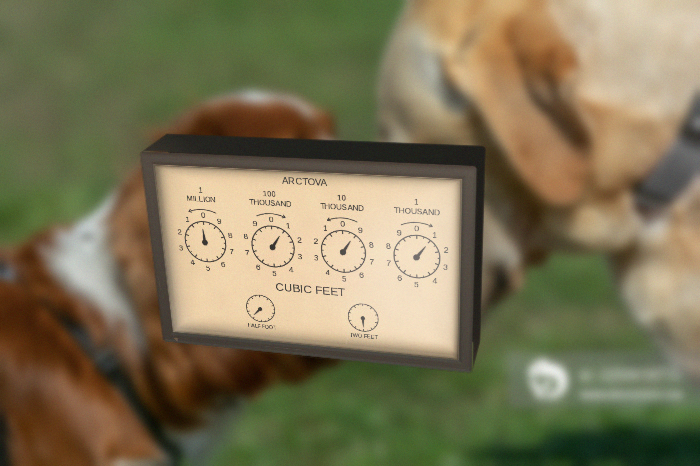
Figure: 9100ft³
